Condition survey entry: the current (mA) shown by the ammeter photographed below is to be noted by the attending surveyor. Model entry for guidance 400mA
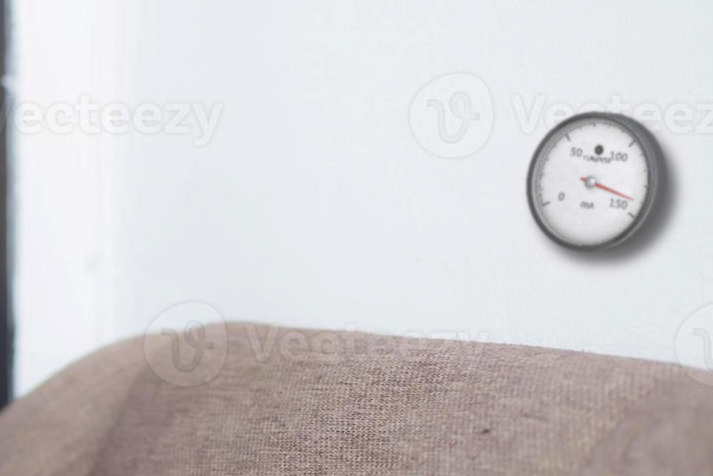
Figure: 140mA
